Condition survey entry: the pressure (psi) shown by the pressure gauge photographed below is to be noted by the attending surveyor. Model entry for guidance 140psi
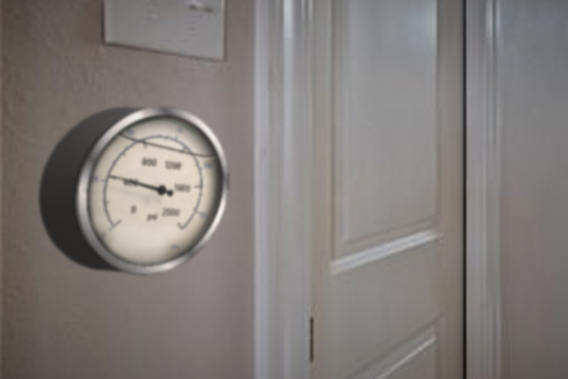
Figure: 400psi
